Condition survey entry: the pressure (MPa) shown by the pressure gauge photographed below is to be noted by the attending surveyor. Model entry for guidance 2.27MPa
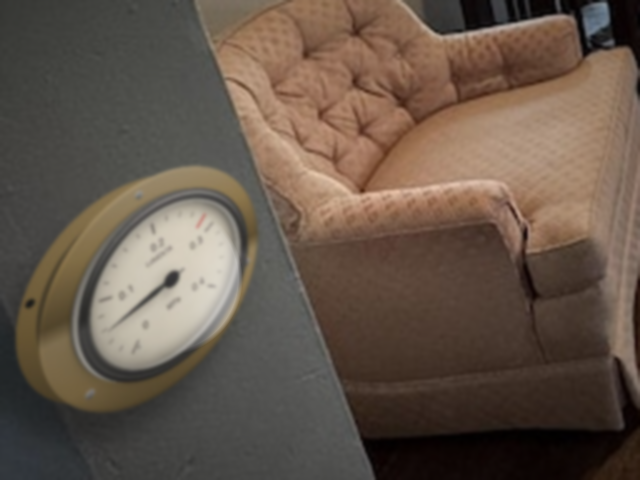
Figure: 0.06MPa
